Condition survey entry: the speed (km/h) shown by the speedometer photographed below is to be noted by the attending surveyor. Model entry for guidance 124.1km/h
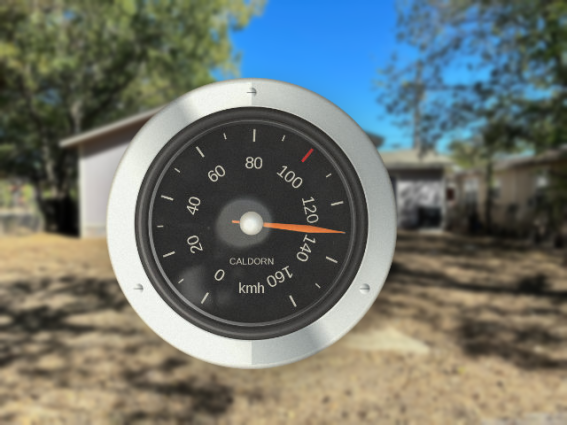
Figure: 130km/h
